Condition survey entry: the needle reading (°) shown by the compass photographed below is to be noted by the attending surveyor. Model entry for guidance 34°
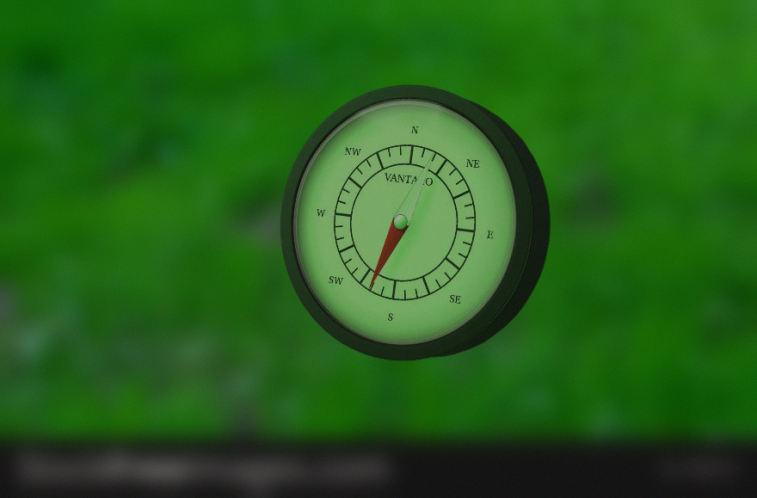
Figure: 200°
